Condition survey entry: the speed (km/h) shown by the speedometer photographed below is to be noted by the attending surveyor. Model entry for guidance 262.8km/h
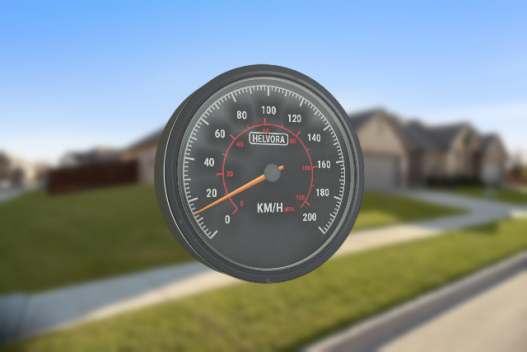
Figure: 14km/h
